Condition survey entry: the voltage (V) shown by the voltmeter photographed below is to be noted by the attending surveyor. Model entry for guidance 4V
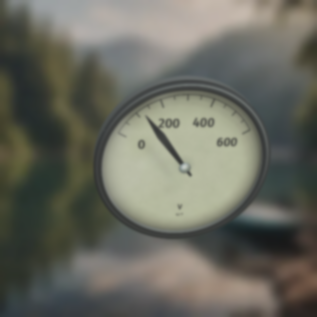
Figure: 125V
